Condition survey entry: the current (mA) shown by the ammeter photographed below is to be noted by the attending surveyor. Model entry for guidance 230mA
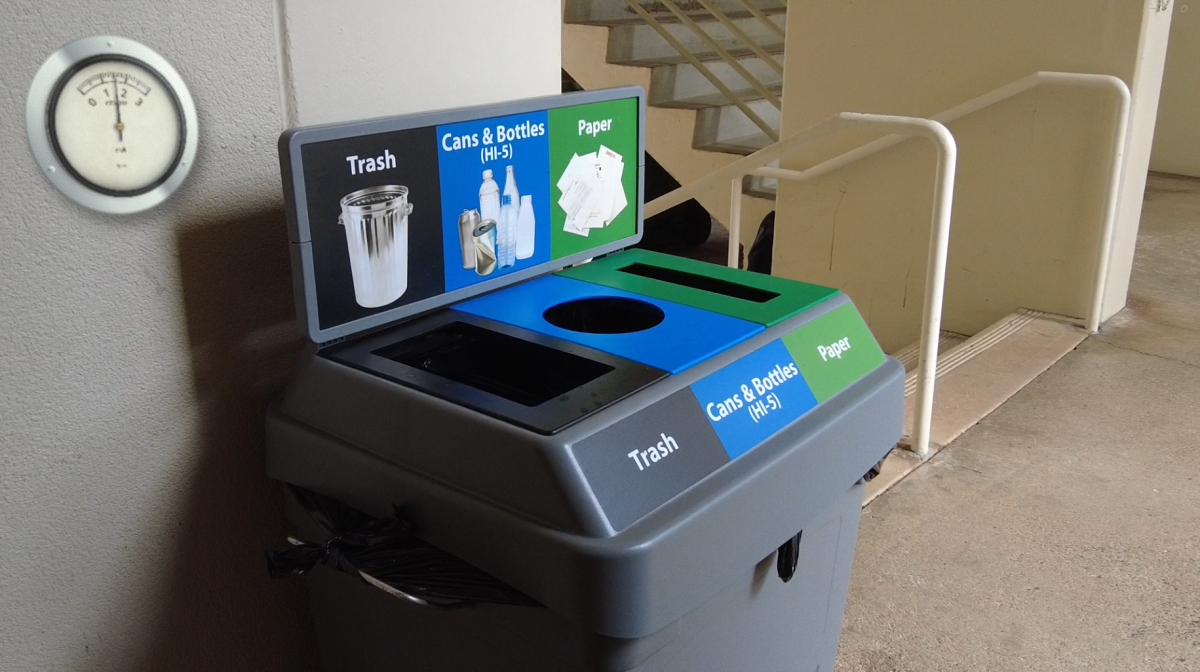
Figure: 1.5mA
